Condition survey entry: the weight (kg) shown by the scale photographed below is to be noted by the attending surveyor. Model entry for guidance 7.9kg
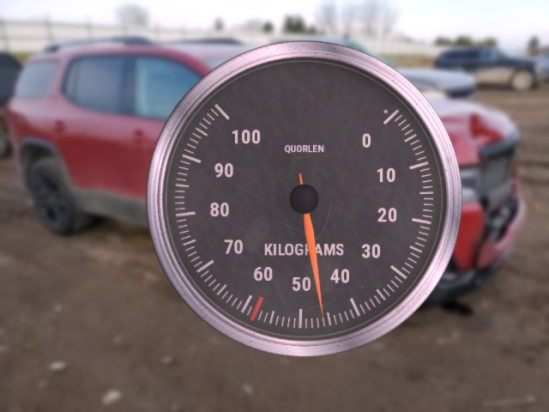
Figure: 46kg
